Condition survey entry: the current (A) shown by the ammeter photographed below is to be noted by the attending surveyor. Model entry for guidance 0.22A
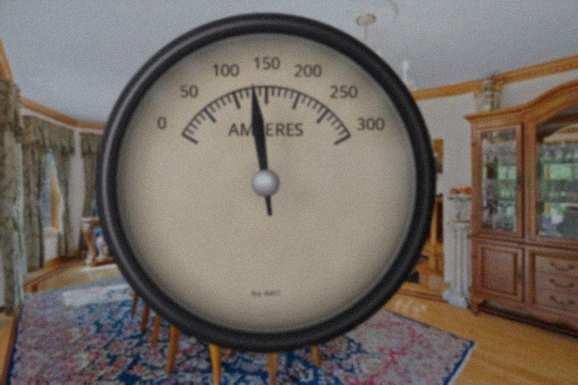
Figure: 130A
